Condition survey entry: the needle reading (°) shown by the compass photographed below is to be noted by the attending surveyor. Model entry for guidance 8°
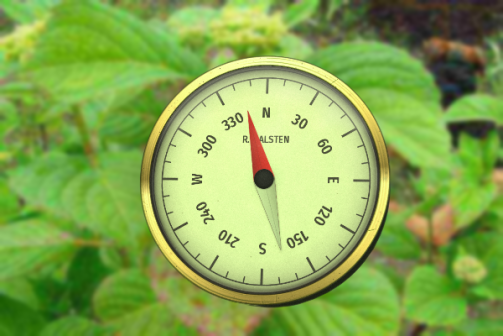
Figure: 345°
